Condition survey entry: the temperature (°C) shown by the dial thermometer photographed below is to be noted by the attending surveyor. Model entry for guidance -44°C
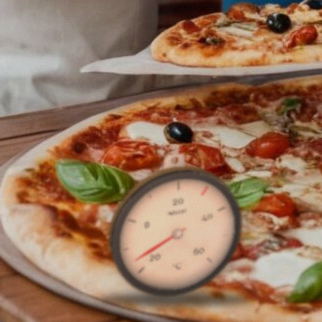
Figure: -15°C
